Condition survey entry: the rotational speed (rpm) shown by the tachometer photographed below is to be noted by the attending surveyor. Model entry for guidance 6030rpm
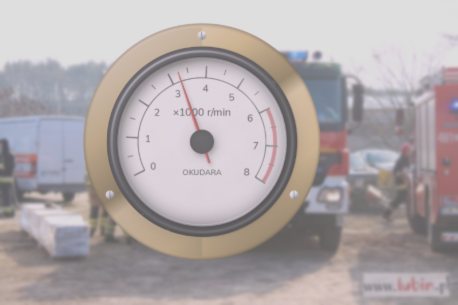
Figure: 3250rpm
